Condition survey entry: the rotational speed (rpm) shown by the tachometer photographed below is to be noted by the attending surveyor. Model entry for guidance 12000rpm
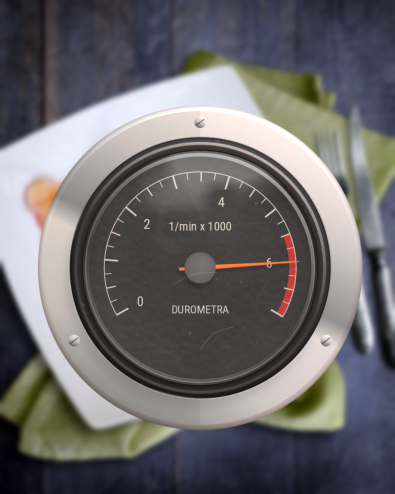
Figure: 6000rpm
